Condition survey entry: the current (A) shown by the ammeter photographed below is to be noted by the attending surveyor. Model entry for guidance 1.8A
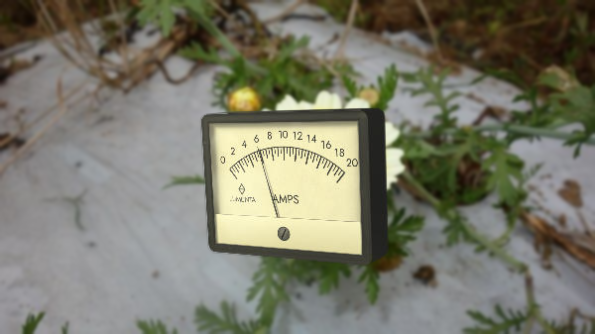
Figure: 6A
